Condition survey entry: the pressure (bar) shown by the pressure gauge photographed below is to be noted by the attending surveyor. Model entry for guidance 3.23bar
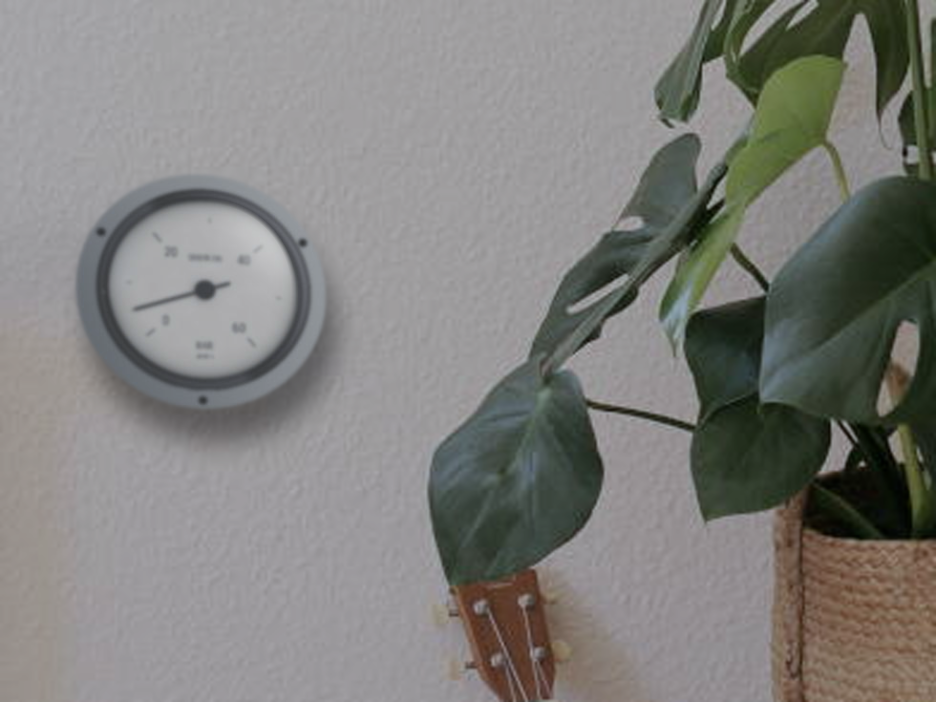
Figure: 5bar
